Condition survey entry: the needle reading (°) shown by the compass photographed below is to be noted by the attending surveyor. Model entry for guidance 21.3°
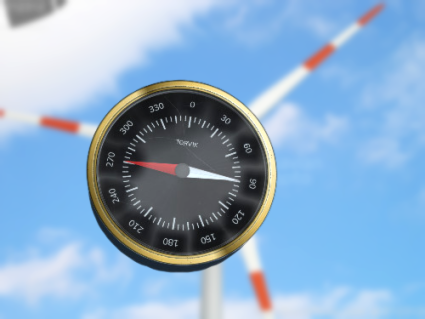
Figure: 270°
